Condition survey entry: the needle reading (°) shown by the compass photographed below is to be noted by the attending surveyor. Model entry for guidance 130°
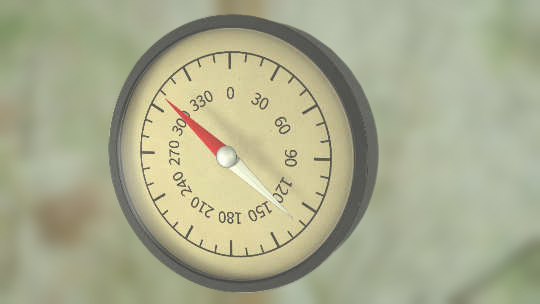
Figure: 310°
